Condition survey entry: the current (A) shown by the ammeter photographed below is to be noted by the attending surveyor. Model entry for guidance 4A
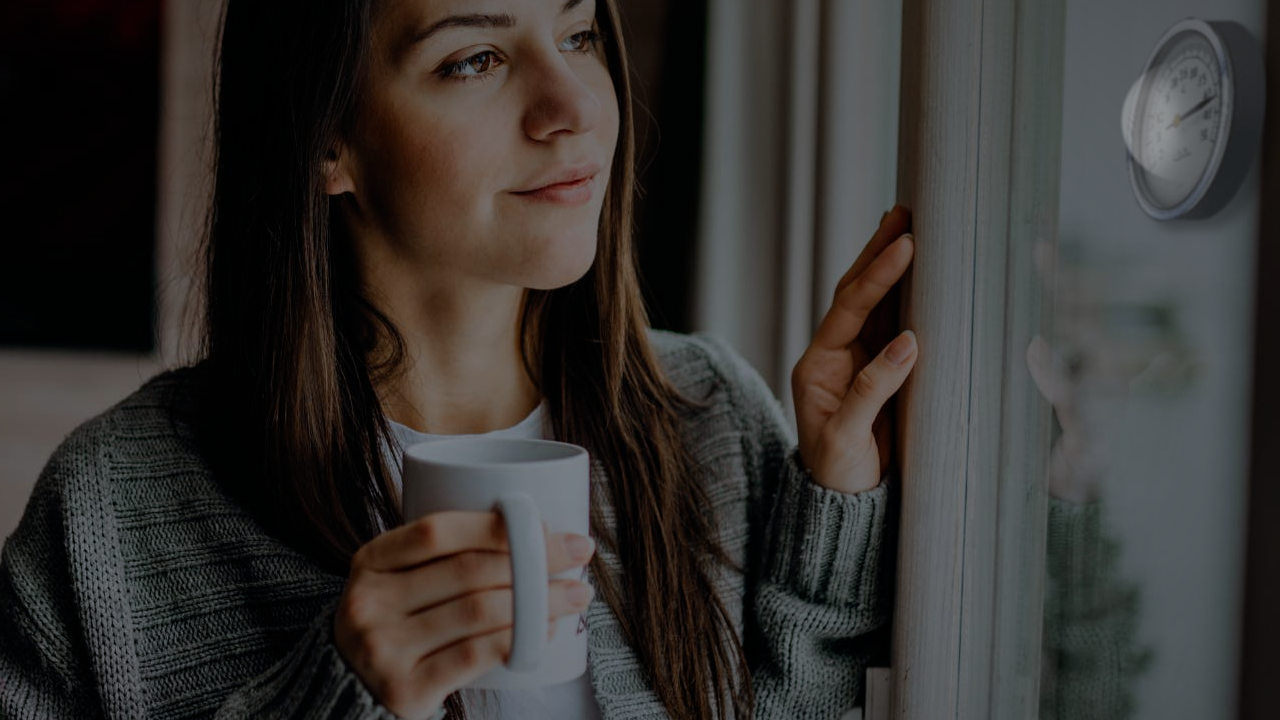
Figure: 42.5A
